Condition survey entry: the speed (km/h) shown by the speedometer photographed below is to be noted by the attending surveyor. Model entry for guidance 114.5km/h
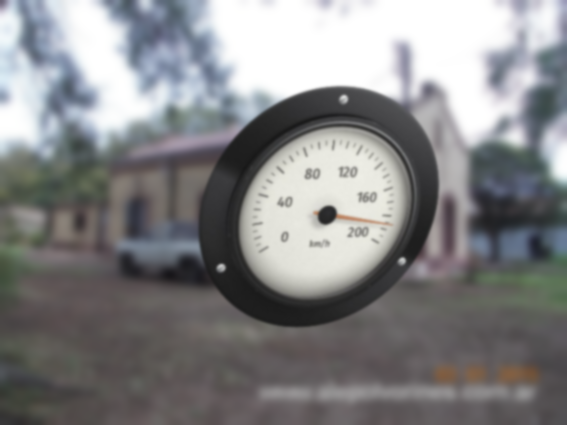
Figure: 185km/h
